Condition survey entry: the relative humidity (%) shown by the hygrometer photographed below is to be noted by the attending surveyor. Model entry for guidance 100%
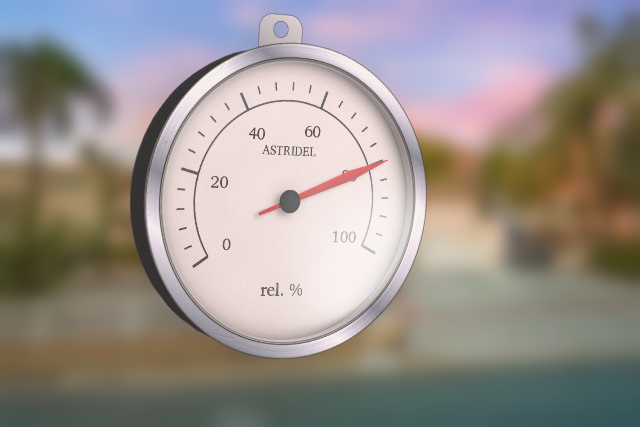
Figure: 80%
